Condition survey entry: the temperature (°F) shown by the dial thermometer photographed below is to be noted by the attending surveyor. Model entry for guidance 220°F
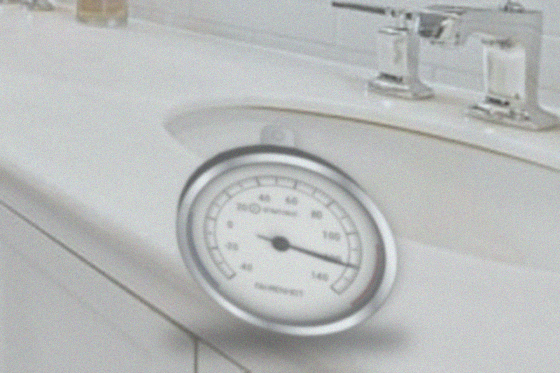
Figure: 120°F
